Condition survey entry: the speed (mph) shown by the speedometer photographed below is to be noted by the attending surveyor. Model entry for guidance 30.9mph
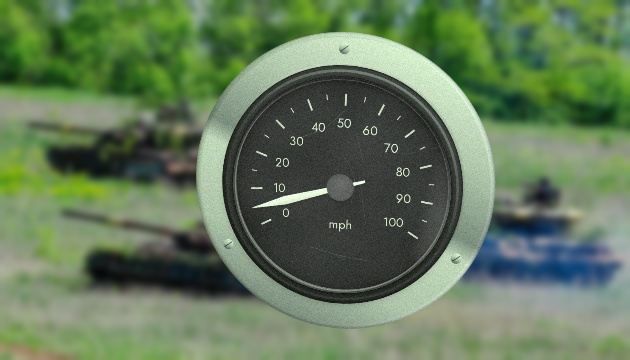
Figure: 5mph
